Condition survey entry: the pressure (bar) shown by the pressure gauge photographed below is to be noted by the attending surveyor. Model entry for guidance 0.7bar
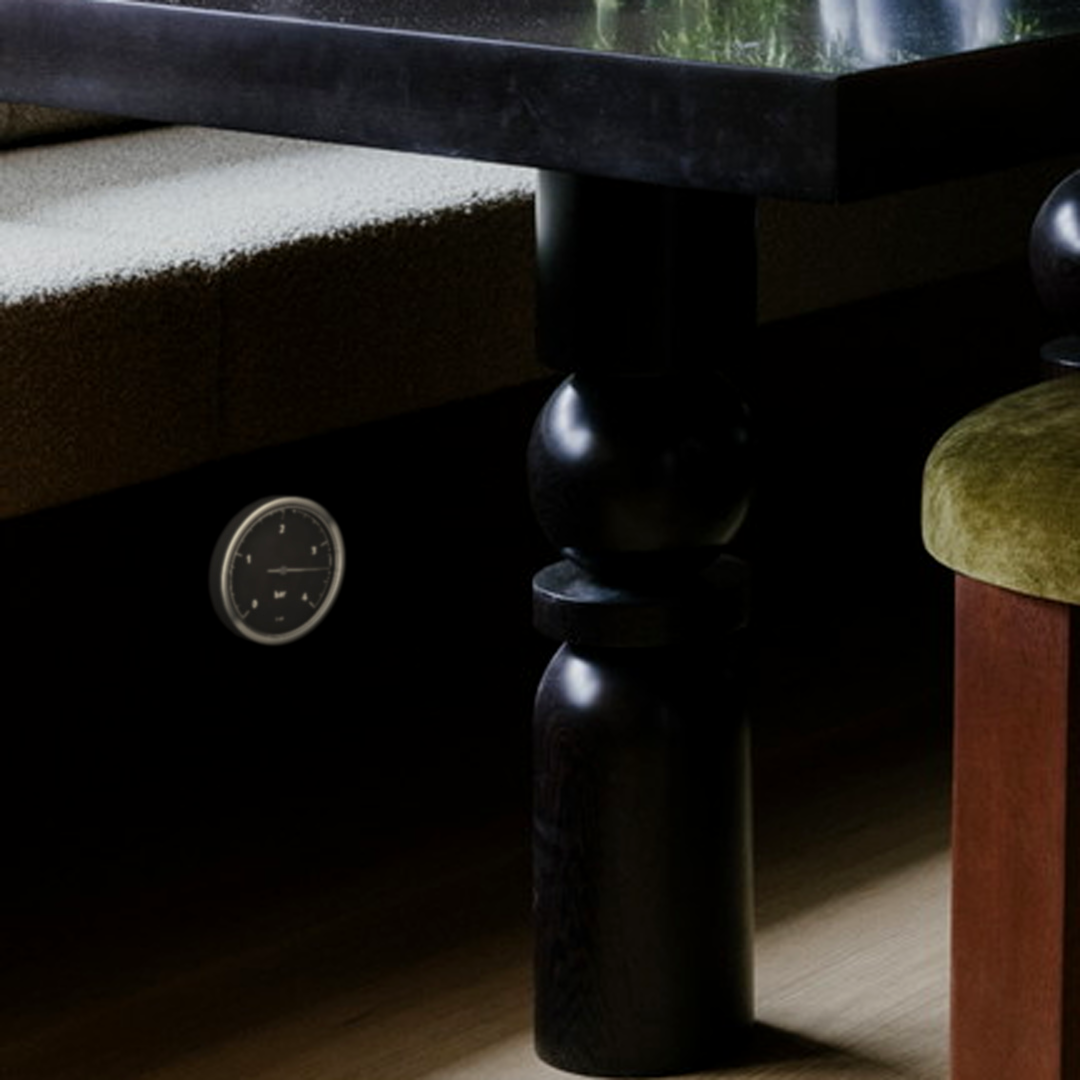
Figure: 3.4bar
